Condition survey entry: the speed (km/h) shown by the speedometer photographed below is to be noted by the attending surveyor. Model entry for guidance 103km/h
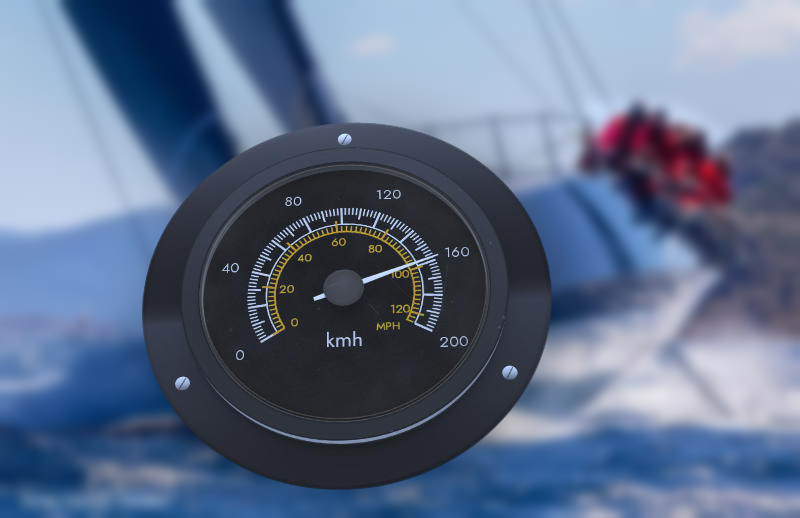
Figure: 160km/h
